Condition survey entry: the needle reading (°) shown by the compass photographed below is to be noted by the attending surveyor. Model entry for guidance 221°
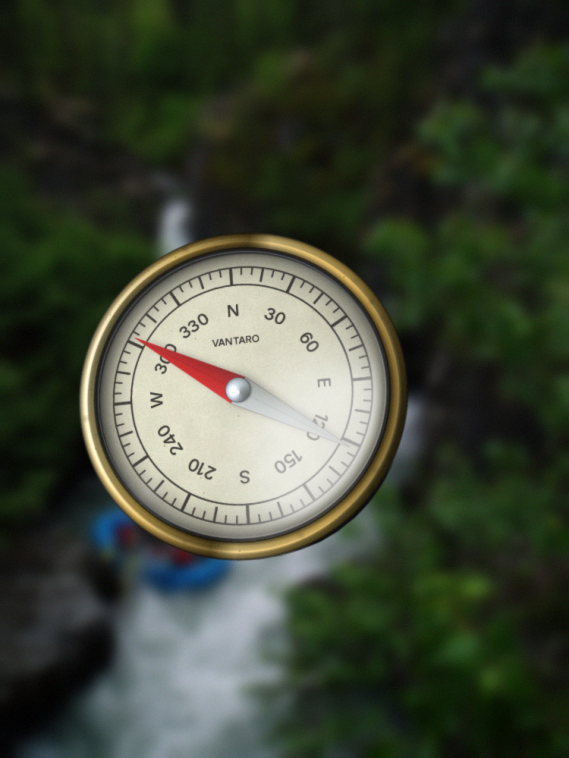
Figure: 302.5°
